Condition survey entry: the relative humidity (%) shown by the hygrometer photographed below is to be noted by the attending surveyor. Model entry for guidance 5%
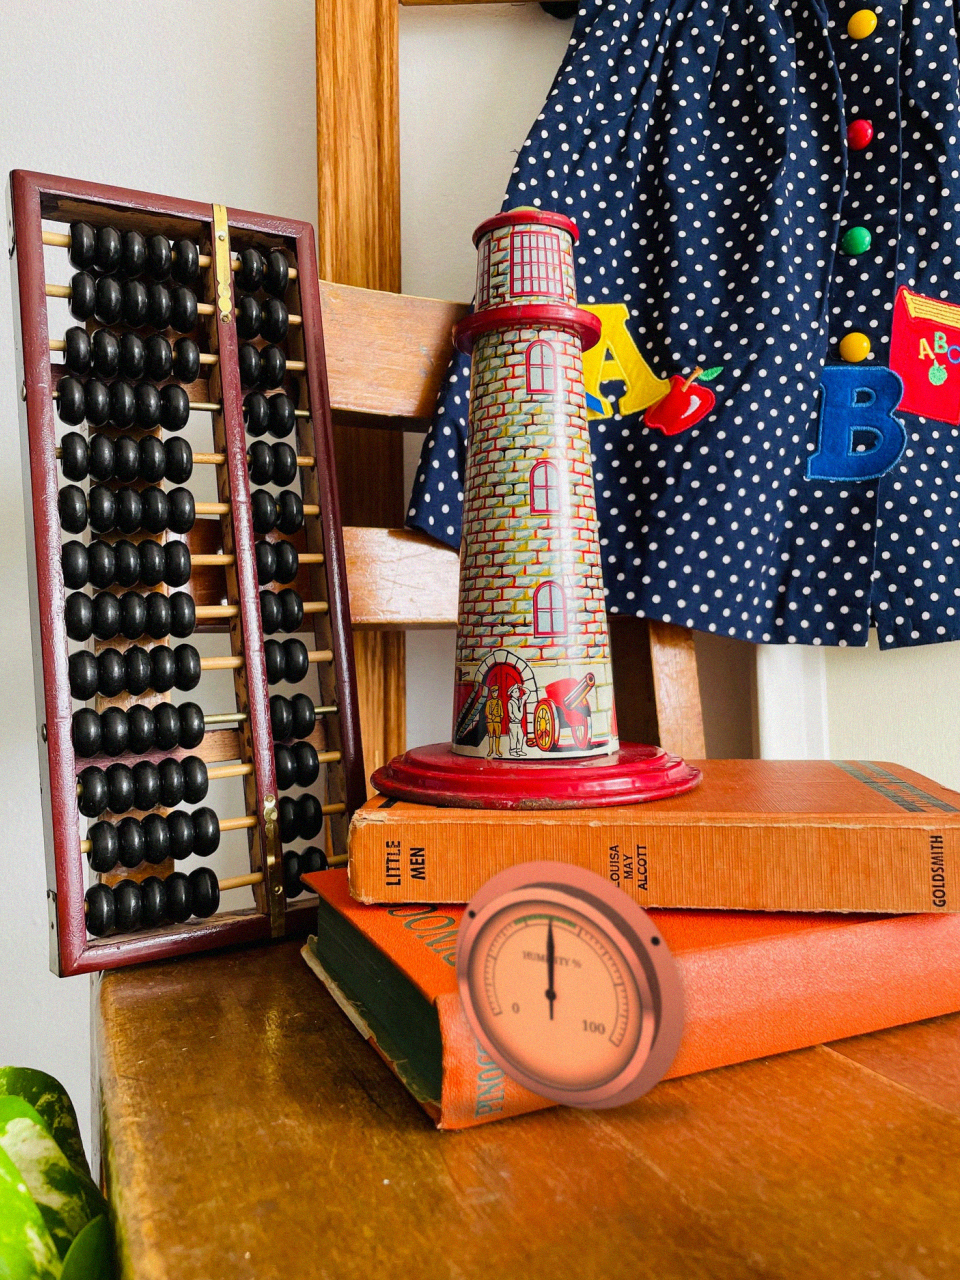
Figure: 50%
